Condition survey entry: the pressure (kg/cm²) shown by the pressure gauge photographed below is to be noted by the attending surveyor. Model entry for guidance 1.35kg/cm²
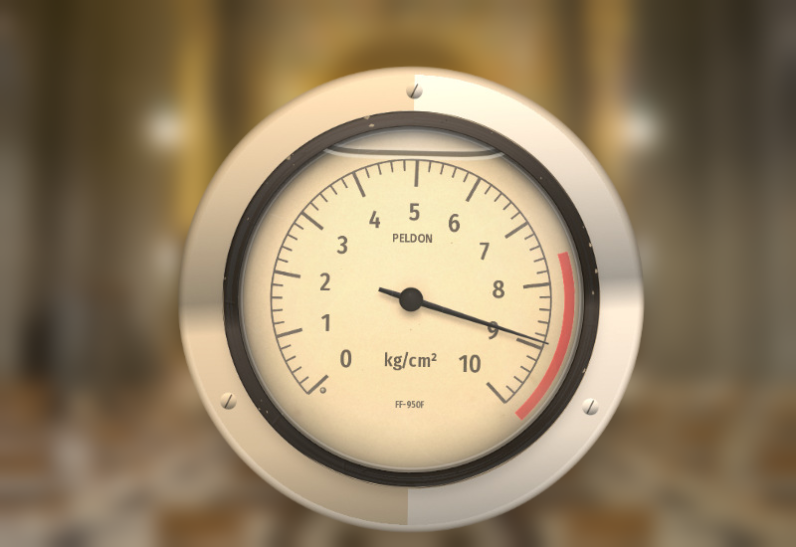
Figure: 8.9kg/cm²
